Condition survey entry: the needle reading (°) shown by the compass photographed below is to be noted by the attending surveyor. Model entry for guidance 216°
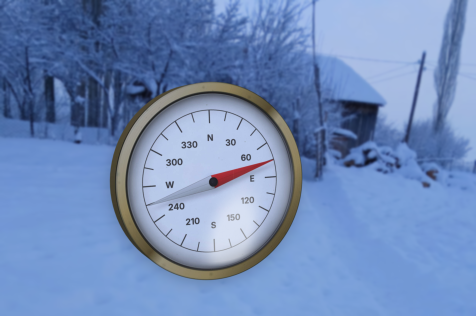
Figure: 75°
